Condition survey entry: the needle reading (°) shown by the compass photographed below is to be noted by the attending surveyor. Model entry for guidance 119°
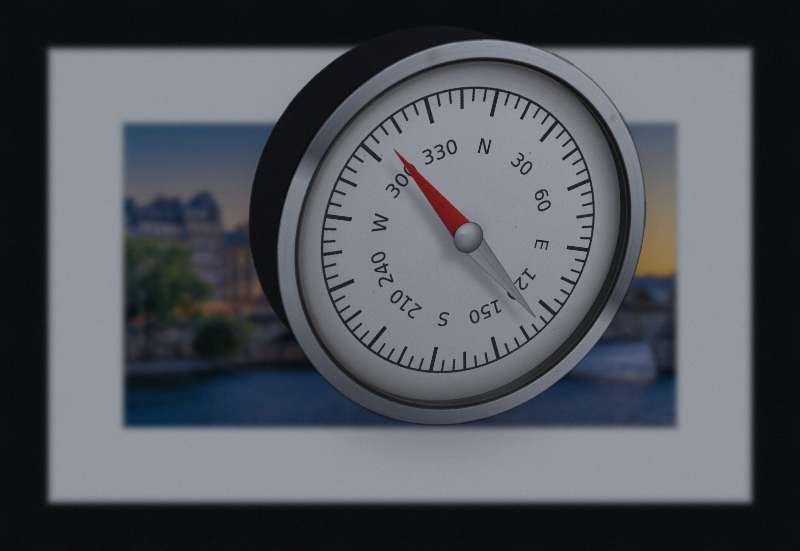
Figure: 307.5°
